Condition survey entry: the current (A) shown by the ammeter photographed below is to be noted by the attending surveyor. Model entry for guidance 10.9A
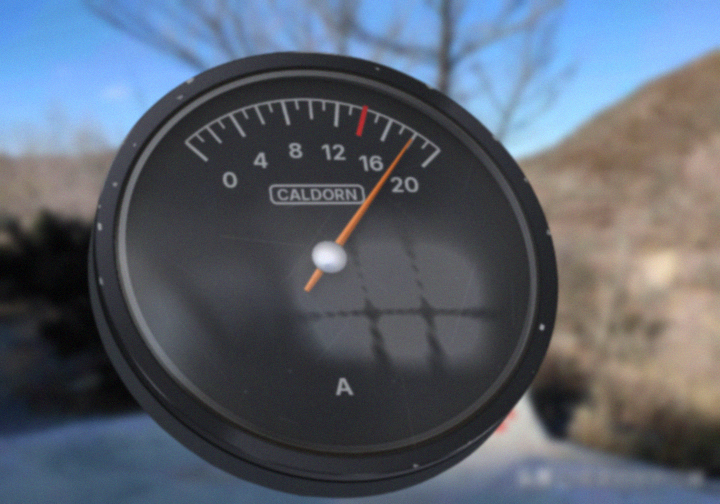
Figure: 18A
